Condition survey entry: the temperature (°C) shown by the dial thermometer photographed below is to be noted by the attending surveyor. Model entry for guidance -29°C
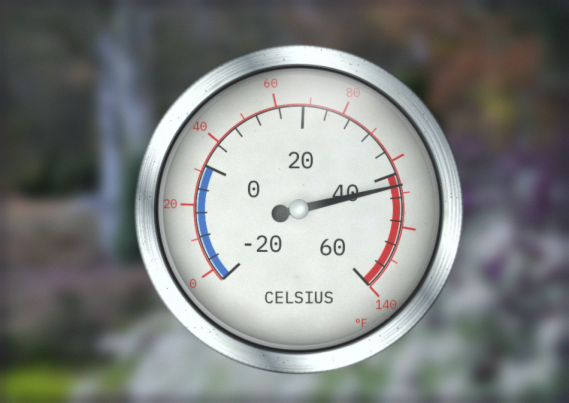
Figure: 42°C
